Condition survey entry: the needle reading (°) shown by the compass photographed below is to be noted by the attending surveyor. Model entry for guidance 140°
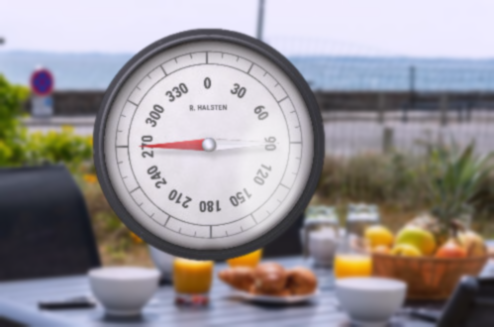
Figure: 270°
